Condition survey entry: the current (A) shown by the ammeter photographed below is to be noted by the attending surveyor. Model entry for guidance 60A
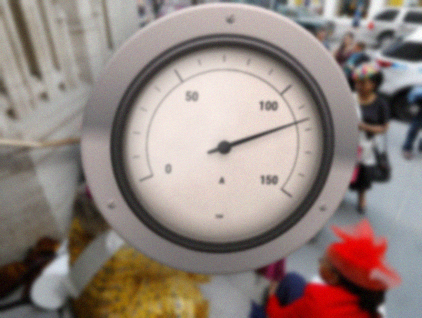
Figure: 115A
